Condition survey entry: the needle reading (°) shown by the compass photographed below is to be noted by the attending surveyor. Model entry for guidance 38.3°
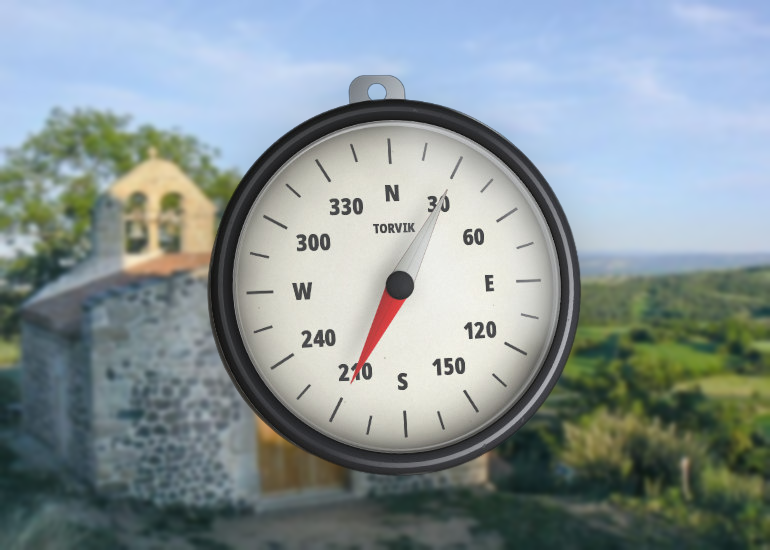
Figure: 210°
